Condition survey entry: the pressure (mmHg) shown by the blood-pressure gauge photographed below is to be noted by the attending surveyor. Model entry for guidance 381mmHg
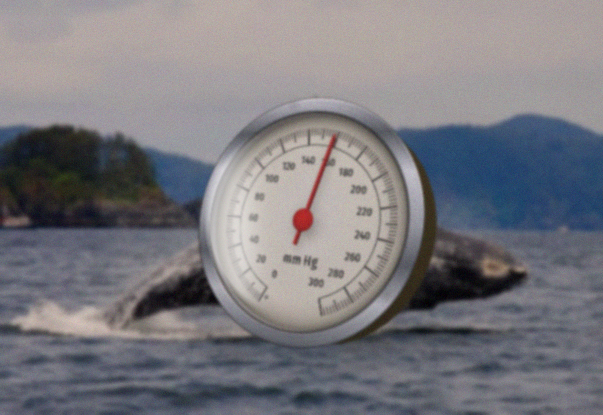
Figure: 160mmHg
